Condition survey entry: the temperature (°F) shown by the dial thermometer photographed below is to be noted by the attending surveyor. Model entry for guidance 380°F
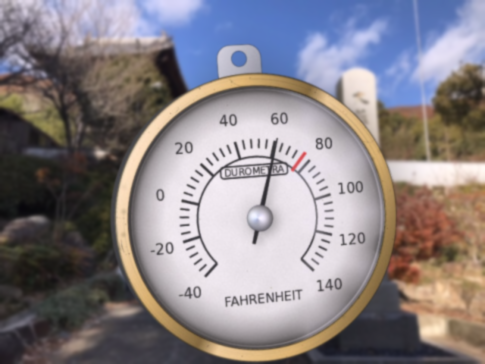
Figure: 60°F
